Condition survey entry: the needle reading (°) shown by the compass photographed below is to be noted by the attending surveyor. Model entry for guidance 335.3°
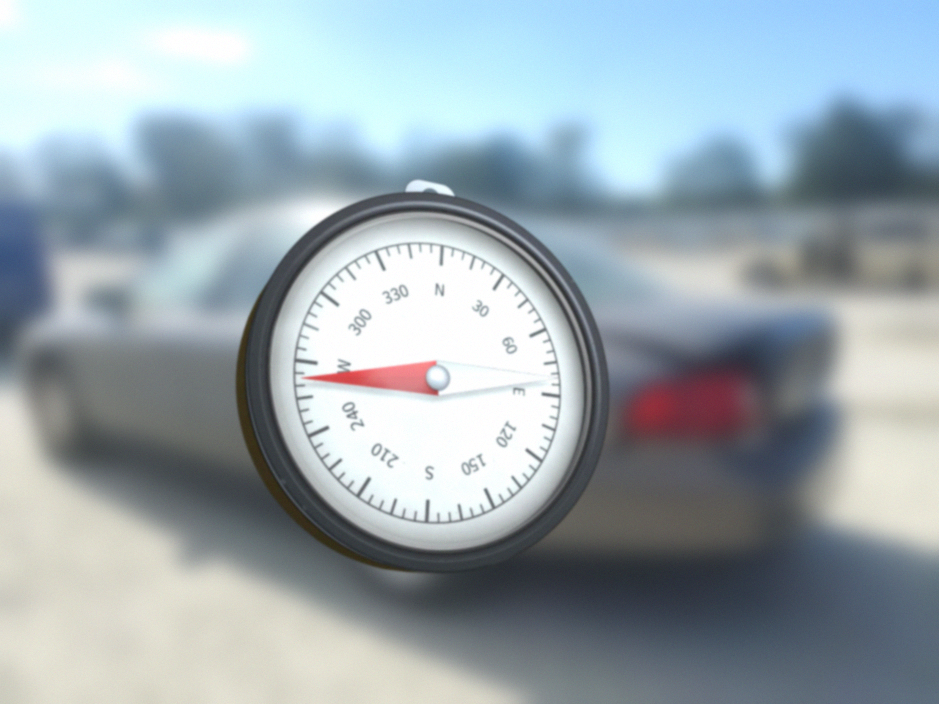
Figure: 262.5°
